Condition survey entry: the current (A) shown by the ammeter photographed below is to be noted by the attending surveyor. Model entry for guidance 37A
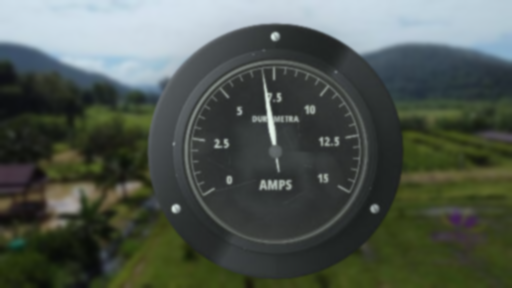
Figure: 7A
